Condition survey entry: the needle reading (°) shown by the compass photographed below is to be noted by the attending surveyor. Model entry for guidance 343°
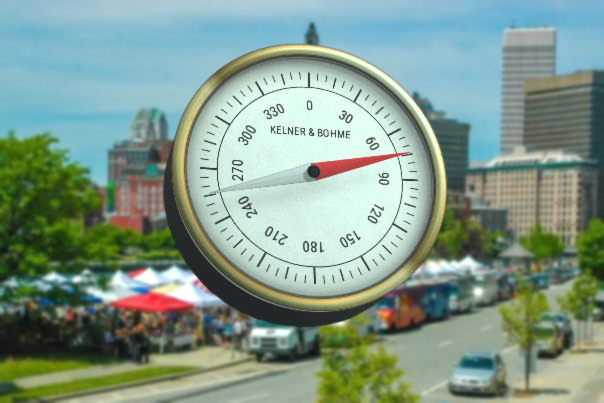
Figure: 75°
